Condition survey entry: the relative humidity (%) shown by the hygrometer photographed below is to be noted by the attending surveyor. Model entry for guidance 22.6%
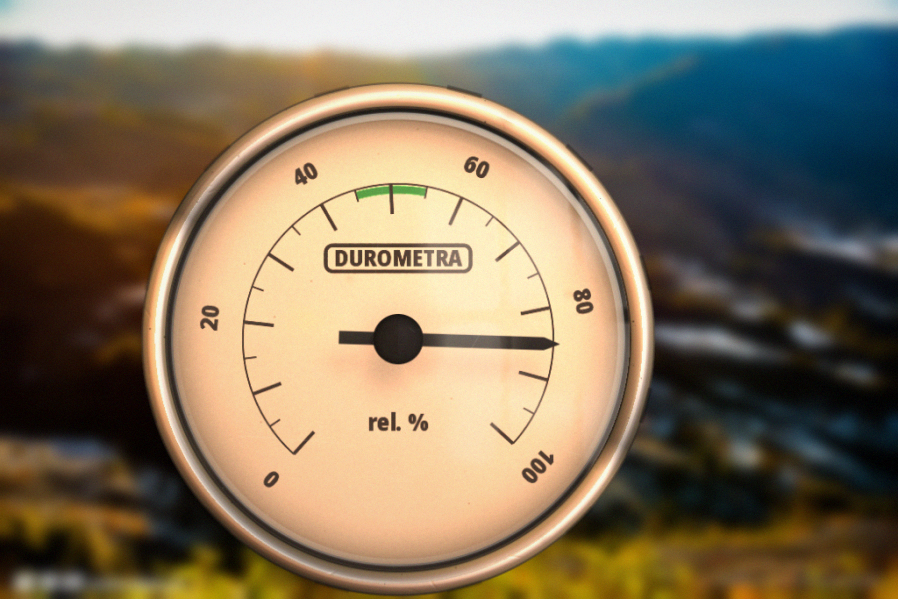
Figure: 85%
